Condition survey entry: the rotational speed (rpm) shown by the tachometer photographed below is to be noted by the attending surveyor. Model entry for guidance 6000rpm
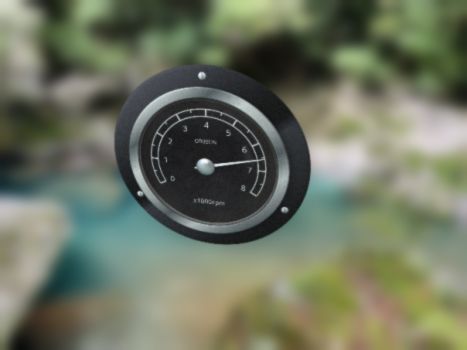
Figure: 6500rpm
